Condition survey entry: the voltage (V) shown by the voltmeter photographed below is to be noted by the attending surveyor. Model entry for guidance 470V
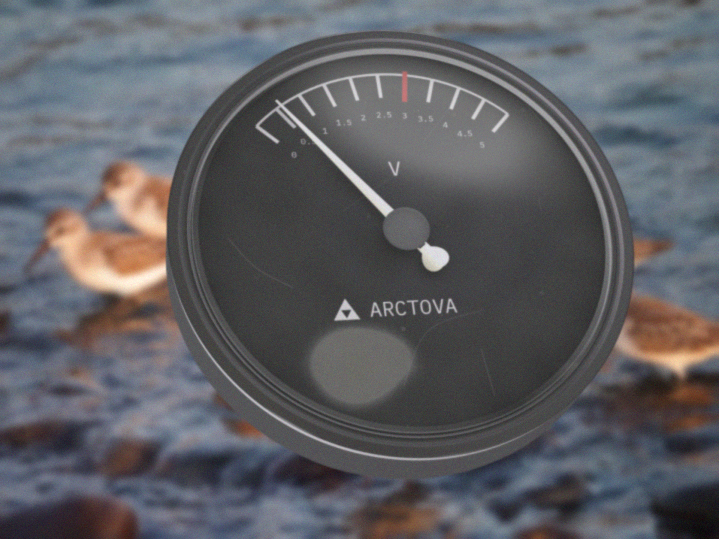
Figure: 0.5V
